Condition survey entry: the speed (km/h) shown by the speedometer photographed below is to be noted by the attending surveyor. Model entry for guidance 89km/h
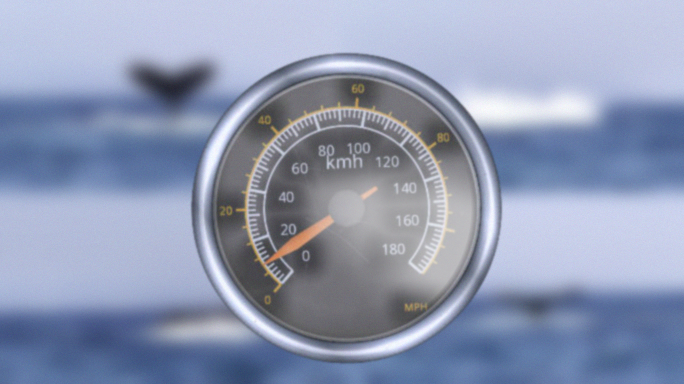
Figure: 10km/h
